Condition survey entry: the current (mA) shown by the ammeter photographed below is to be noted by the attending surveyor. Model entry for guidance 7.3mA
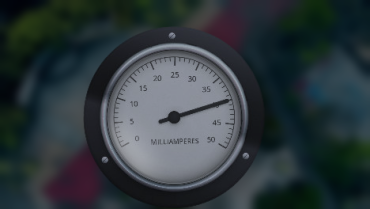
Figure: 40mA
